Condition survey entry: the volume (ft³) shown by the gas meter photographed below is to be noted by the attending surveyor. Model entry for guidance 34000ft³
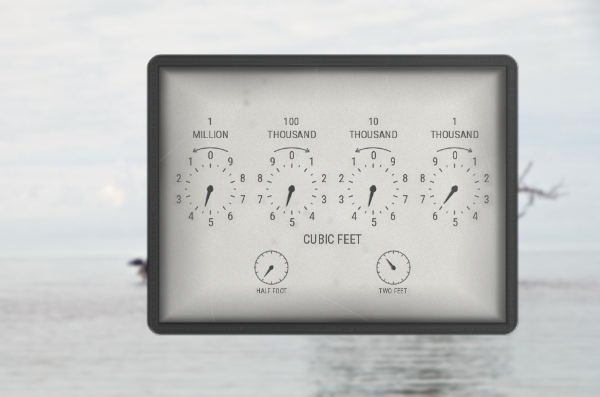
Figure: 454600ft³
